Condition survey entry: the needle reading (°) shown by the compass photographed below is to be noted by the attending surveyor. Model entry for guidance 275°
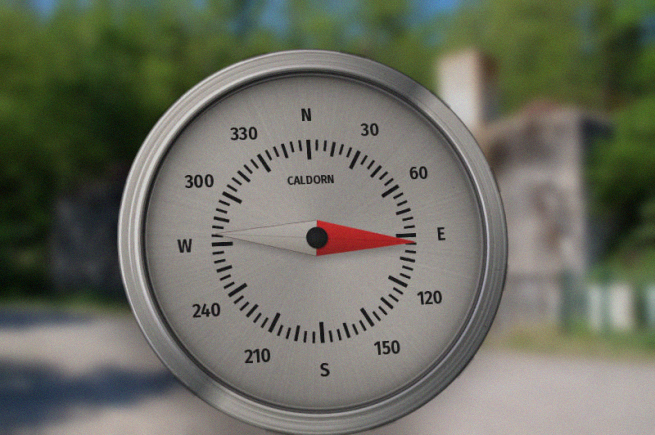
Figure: 95°
